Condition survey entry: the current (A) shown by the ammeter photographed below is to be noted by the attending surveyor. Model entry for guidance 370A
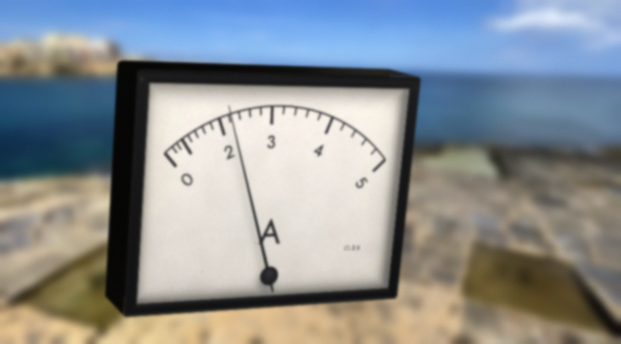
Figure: 2.2A
